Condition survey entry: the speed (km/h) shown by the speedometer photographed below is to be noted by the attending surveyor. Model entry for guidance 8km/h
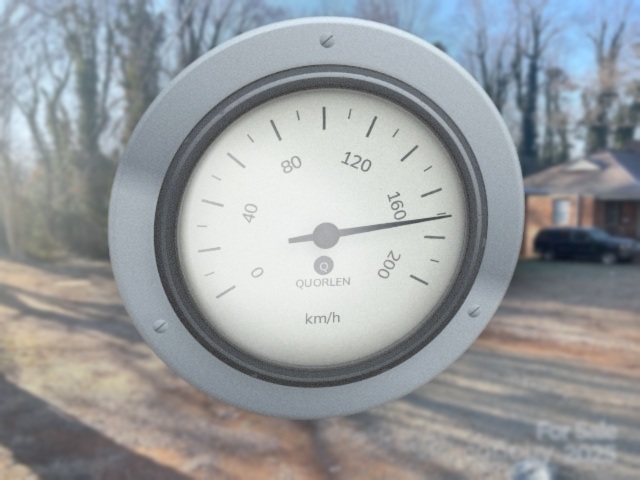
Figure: 170km/h
